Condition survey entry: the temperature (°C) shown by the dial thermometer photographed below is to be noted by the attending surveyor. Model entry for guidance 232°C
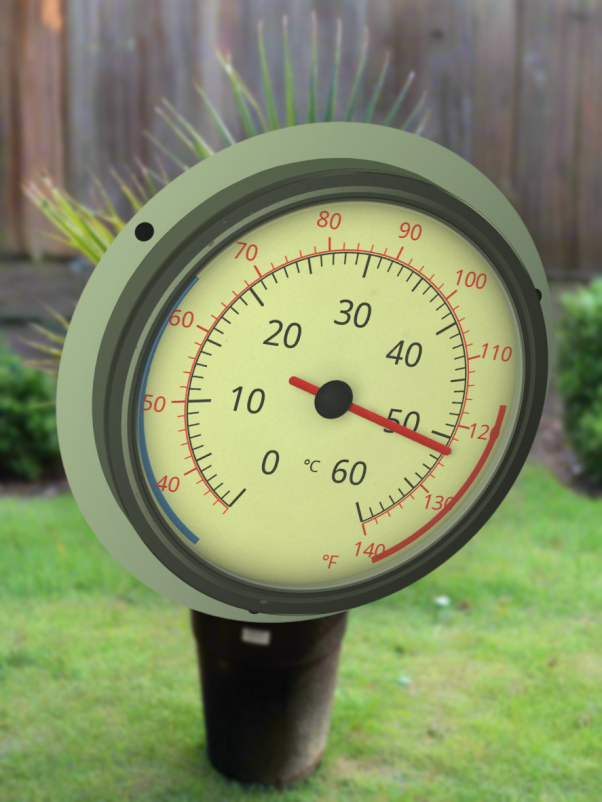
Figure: 51°C
